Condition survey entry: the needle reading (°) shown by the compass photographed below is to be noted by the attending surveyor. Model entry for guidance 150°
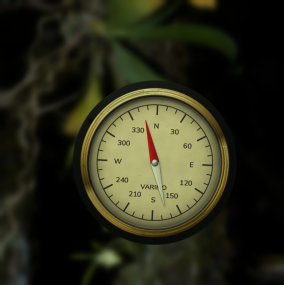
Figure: 345°
